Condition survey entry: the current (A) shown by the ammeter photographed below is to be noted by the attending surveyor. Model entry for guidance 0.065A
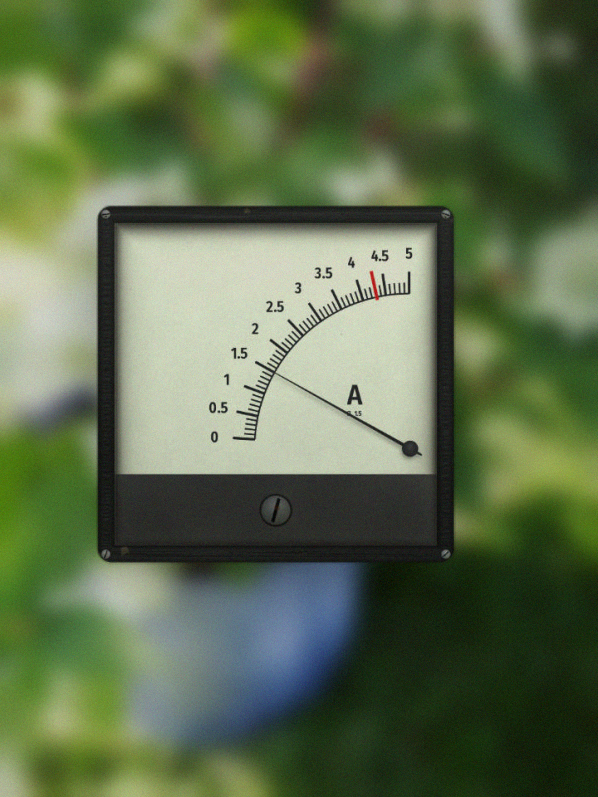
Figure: 1.5A
